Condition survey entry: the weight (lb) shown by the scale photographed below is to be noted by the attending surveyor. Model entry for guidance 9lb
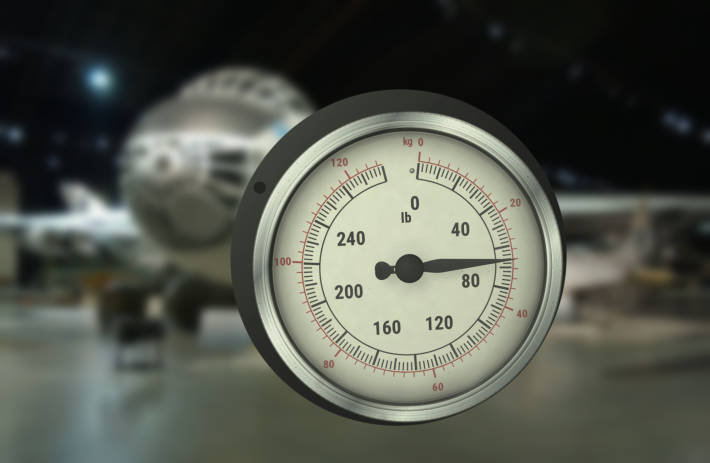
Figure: 66lb
